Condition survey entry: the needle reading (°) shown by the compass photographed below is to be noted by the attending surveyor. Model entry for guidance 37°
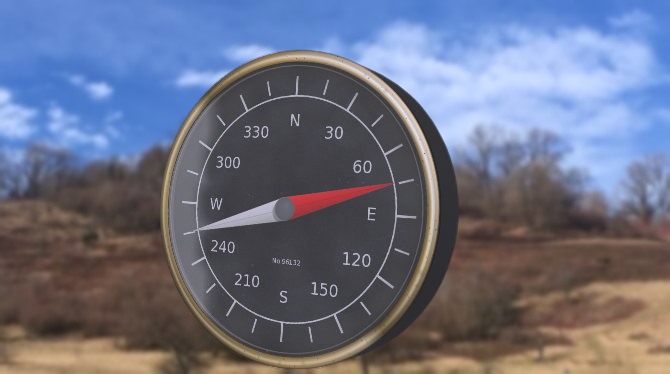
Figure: 75°
